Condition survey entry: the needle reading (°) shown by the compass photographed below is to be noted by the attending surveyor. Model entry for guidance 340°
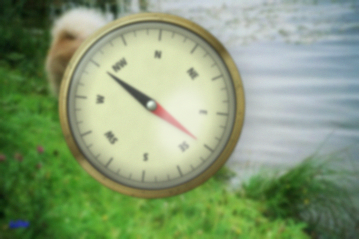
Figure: 120°
